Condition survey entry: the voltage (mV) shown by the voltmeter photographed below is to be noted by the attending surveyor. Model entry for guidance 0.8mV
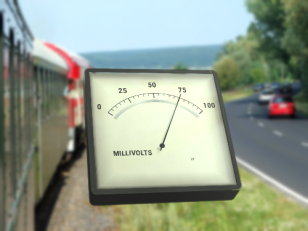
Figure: 75mV
